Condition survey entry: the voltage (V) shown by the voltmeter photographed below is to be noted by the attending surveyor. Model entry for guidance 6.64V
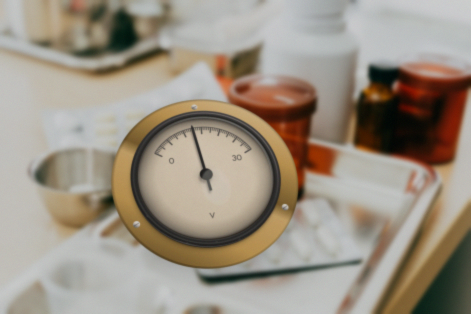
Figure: 12.5V
